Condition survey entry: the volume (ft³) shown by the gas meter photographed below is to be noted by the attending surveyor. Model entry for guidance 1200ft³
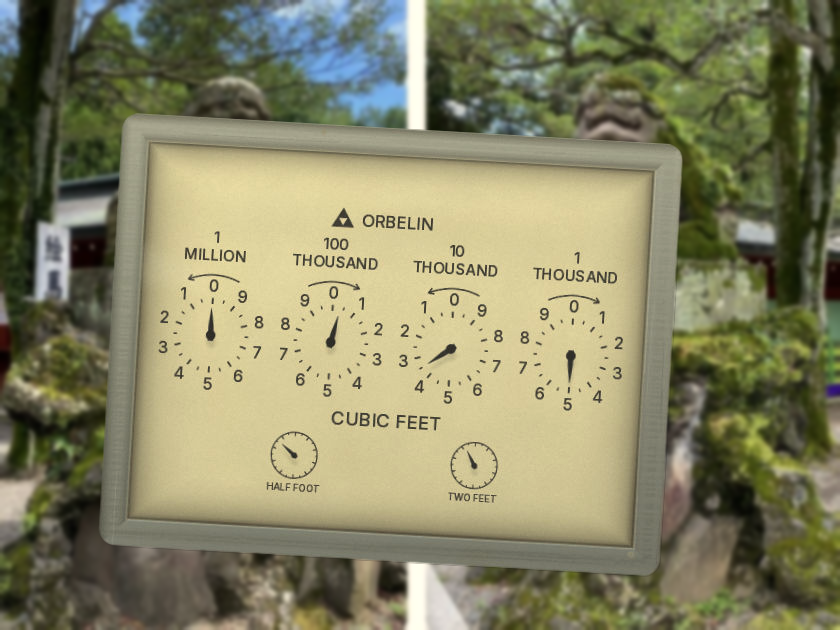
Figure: 3500ft³
